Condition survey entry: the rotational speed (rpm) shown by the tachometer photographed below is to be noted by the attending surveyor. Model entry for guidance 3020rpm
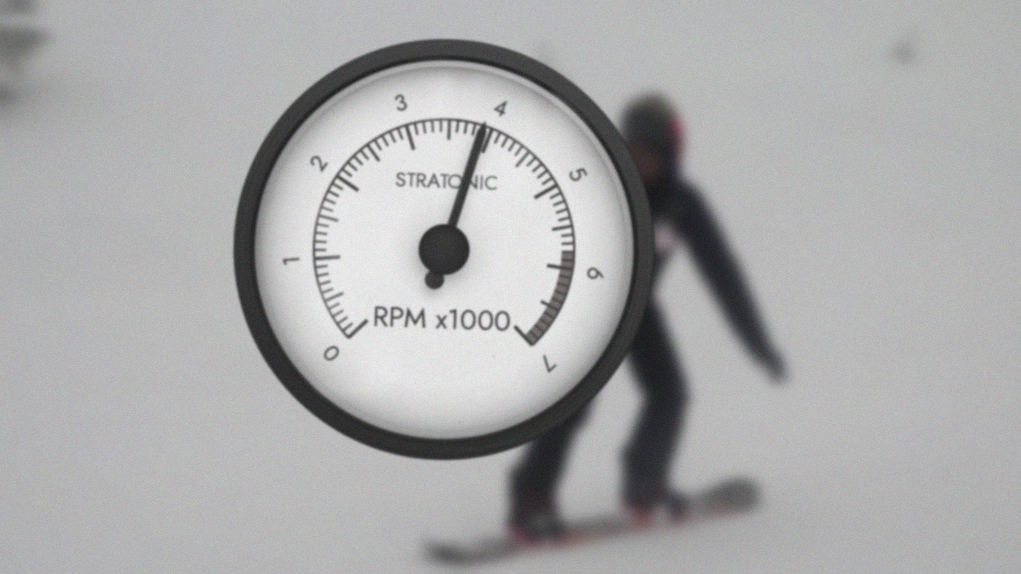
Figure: 3900rpm
